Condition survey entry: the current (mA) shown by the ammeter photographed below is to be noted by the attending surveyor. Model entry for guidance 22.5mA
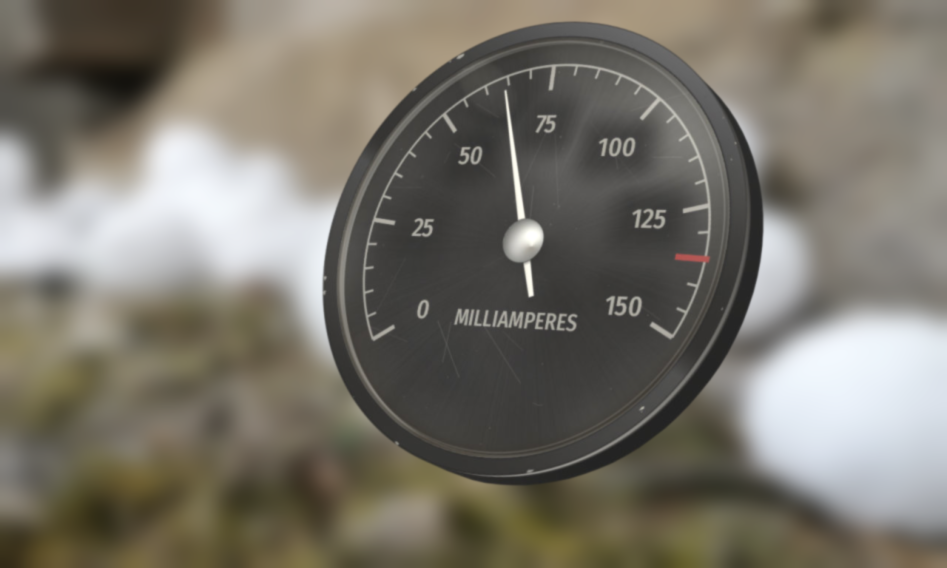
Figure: 65mA
